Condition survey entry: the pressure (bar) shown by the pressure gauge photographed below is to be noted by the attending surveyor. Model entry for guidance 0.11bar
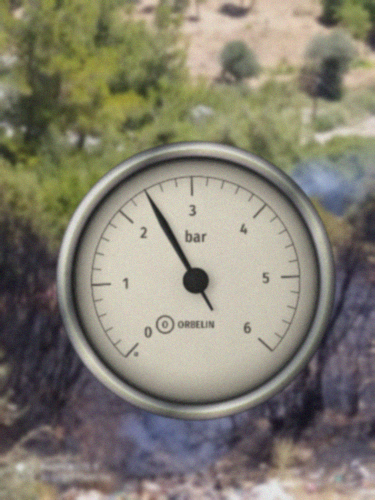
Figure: 2.4bar
